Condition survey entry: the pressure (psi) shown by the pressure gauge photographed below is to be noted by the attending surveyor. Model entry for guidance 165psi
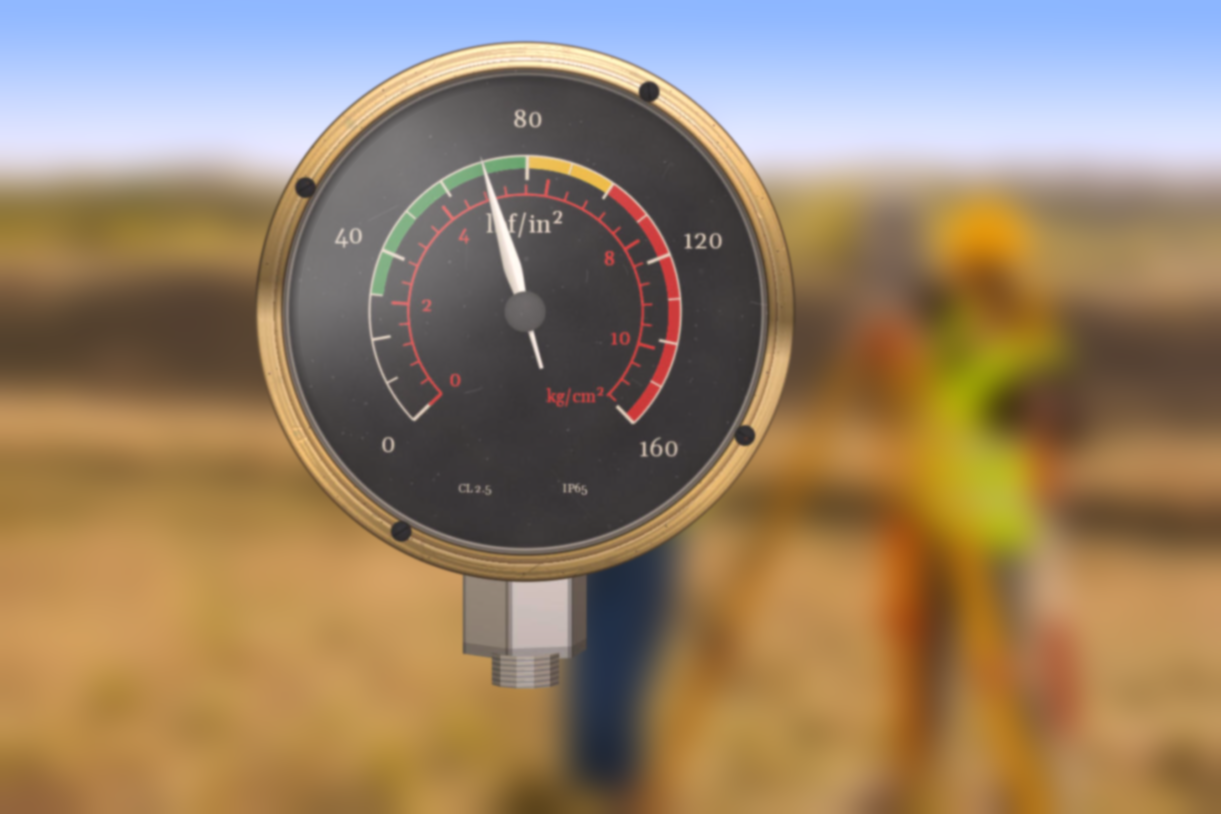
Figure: 70psi
